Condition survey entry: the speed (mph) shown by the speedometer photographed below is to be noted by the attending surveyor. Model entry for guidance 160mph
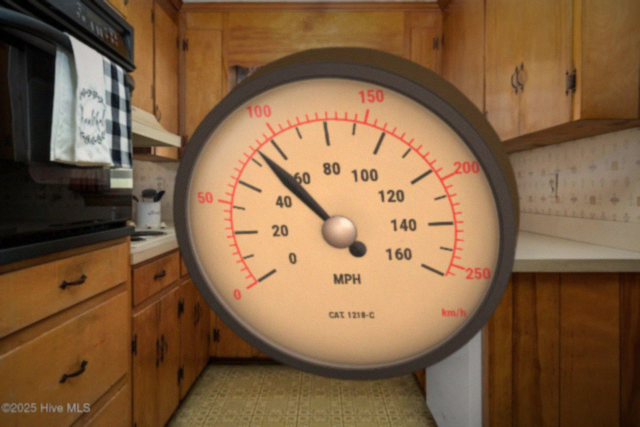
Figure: 55mph
